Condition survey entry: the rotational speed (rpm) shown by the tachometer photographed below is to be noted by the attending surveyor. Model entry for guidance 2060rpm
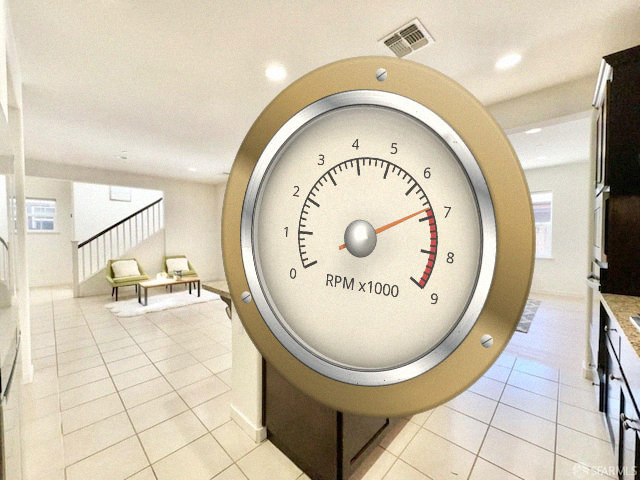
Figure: 6800rpm
